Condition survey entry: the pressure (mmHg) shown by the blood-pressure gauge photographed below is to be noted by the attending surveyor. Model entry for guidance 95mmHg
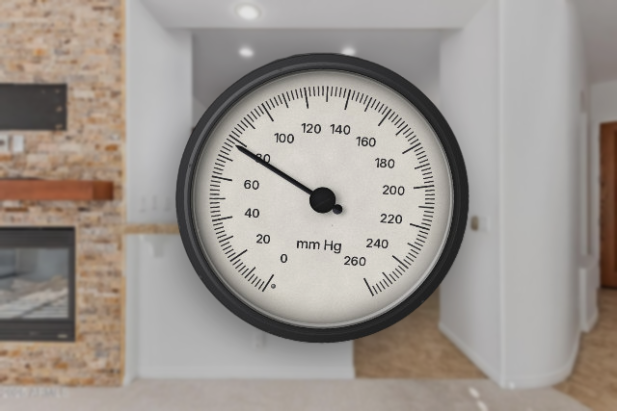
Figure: 78mmHg
